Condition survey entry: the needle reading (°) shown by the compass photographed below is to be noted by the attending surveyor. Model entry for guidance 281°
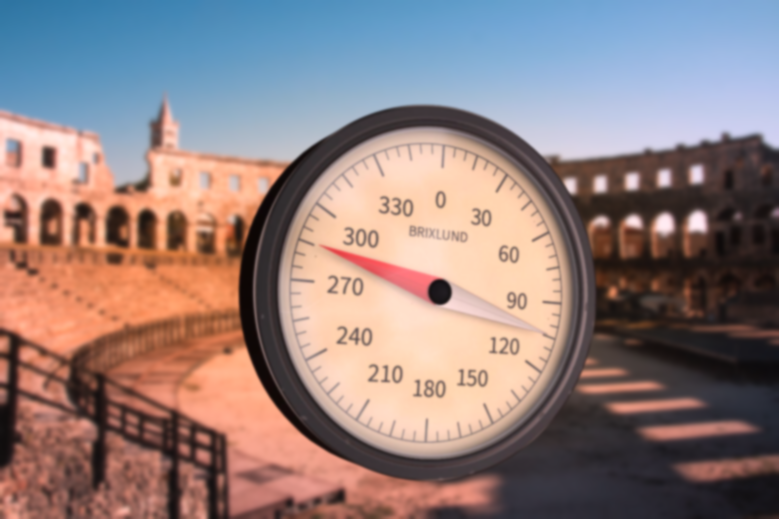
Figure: 285°
